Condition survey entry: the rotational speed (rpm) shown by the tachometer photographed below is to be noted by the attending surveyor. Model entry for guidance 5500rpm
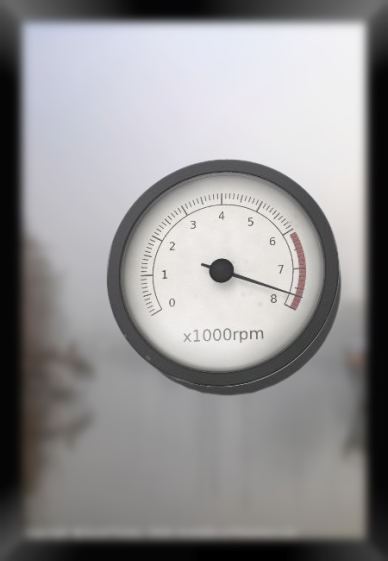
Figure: 7700rpm
